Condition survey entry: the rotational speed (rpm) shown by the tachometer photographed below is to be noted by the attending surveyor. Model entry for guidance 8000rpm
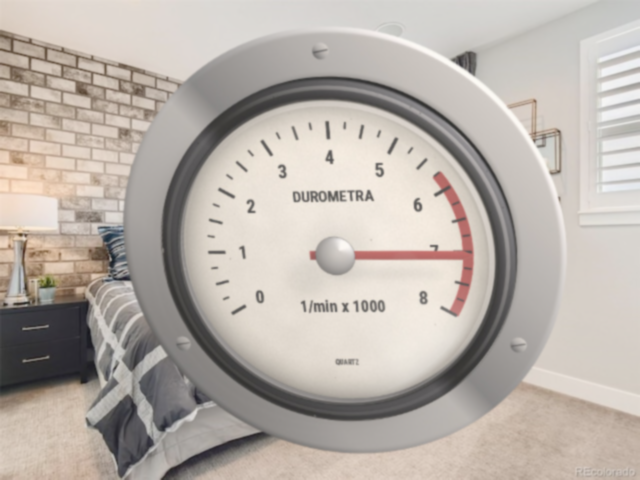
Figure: 7000rpm
